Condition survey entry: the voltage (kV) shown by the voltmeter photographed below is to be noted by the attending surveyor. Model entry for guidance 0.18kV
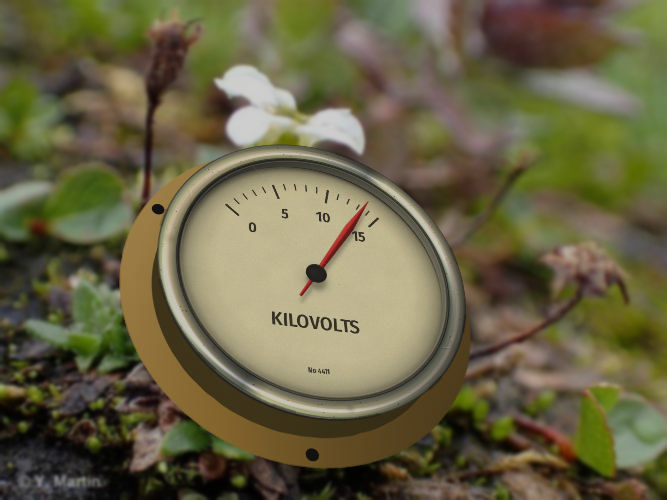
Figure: 13.5kV
